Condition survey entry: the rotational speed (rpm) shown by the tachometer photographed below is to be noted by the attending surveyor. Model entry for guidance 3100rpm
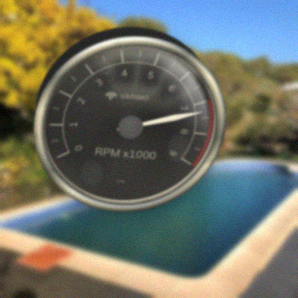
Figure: 7250rpm
